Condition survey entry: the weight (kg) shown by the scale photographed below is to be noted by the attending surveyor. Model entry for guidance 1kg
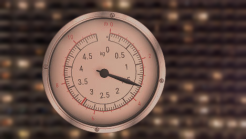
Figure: 1.5kg
